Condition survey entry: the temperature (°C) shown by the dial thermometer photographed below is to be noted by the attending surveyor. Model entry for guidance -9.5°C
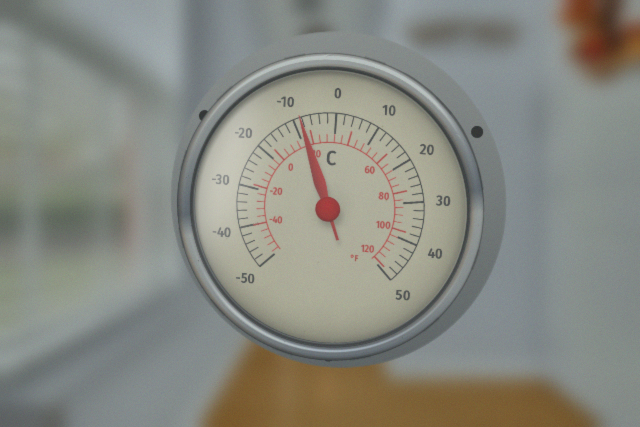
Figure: -8°C
